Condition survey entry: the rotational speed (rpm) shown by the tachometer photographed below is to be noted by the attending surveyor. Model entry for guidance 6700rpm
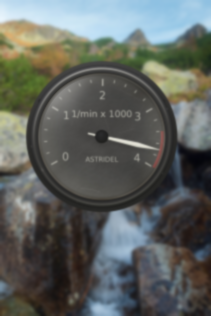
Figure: 3700rpm
